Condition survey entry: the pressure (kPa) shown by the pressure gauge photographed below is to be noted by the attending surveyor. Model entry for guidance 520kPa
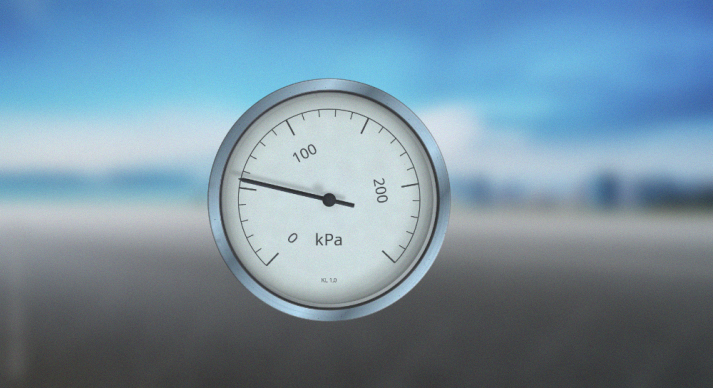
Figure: 55kPa
